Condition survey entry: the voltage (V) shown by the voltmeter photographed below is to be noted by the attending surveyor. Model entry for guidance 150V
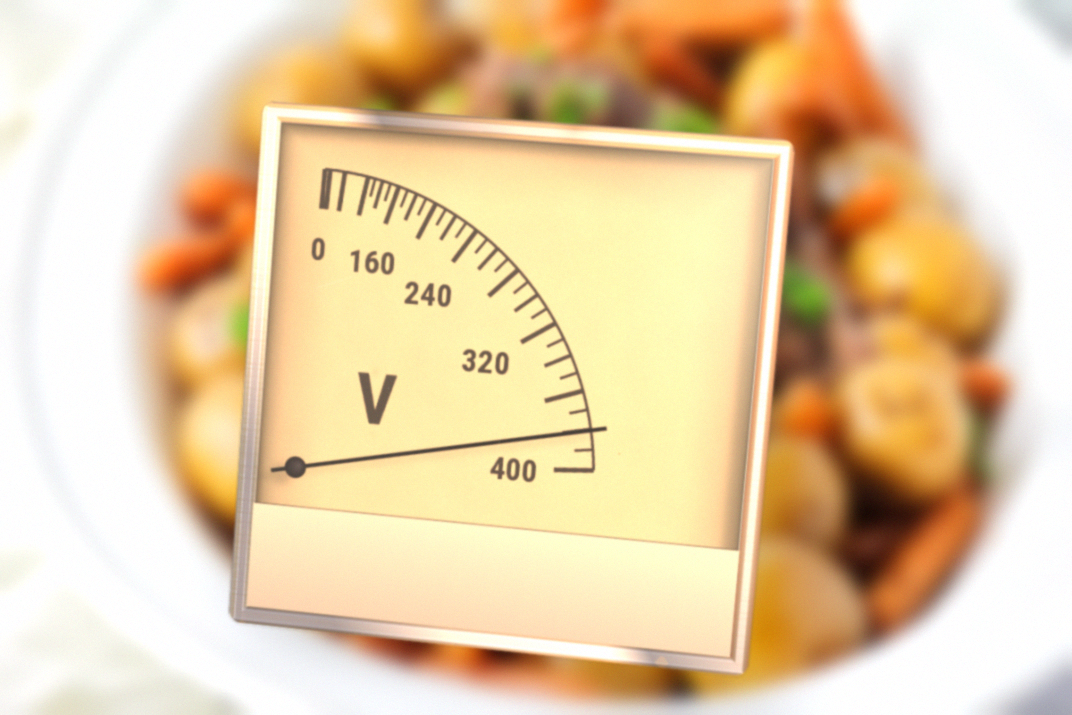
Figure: 380V
